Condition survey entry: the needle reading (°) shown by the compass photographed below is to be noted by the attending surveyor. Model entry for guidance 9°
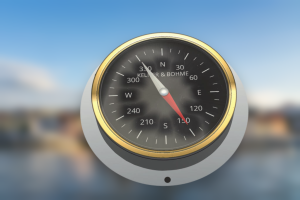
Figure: 150°
